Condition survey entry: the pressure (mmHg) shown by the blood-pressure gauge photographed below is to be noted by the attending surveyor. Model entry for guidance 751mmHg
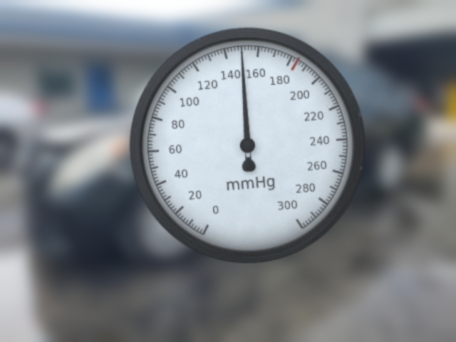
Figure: 150mmHg
